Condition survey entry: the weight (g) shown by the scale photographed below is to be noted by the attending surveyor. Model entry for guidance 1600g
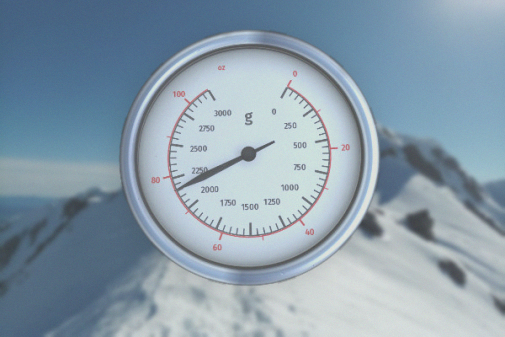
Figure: 2150g
